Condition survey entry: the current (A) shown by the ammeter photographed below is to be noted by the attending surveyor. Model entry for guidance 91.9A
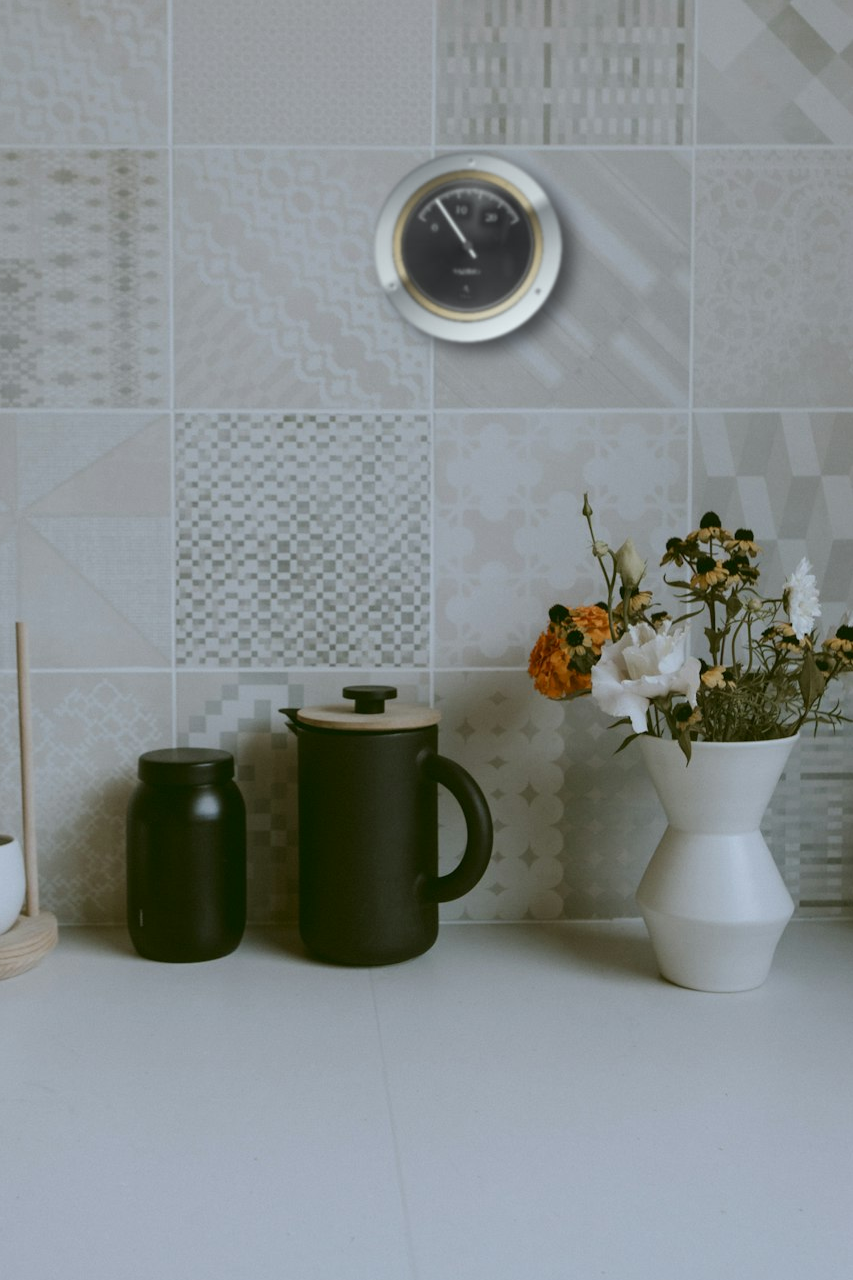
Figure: 5A
